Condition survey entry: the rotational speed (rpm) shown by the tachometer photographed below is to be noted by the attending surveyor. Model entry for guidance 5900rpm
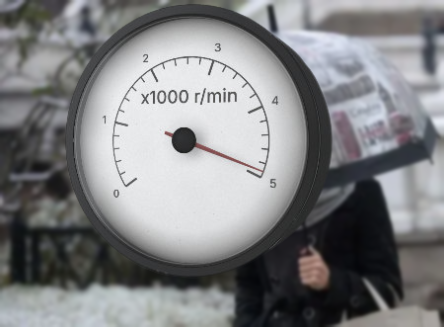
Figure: 4900rpm
